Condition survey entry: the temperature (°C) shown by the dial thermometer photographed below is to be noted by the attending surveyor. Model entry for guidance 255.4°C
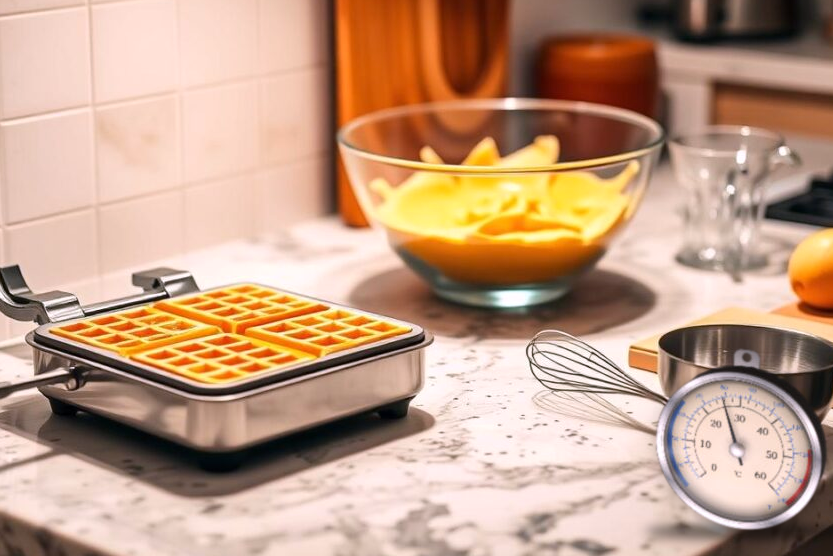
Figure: 26°C
